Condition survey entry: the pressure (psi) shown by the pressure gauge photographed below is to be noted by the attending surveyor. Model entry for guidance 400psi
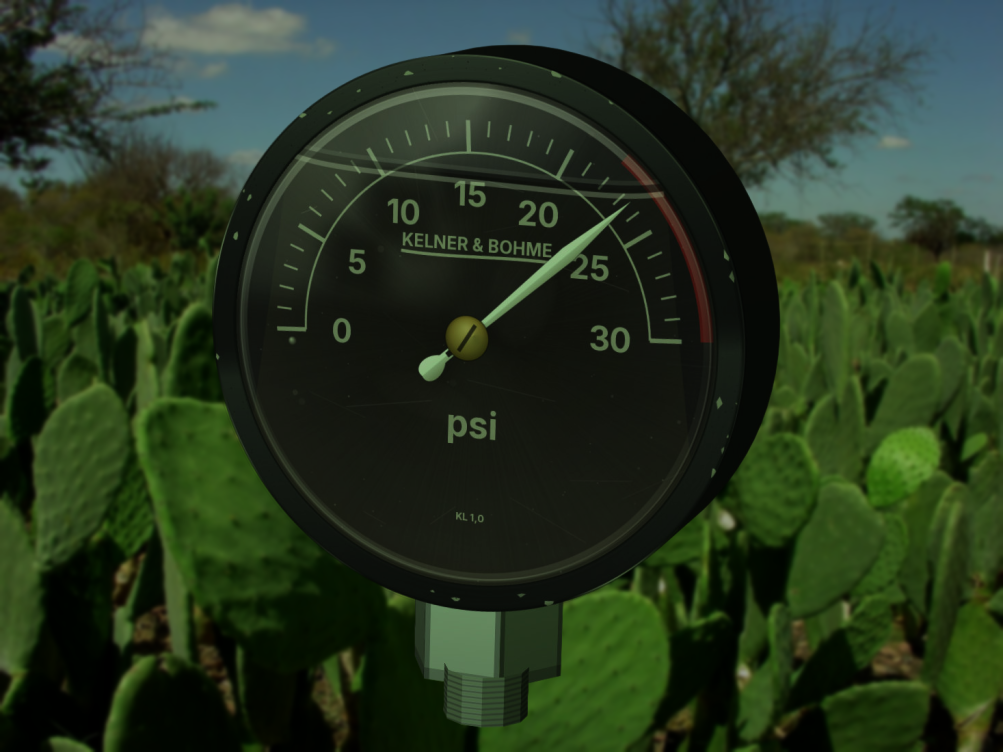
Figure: 23.5psi
